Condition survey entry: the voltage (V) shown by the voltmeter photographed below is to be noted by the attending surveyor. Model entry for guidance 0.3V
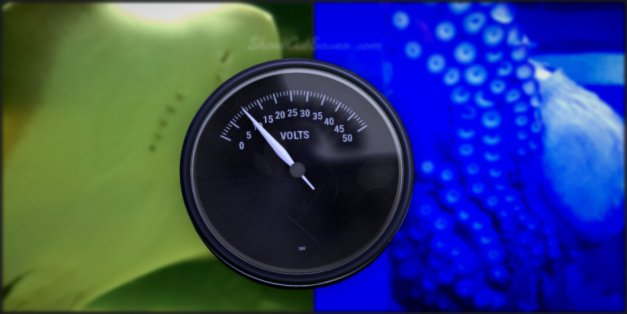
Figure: 10V
